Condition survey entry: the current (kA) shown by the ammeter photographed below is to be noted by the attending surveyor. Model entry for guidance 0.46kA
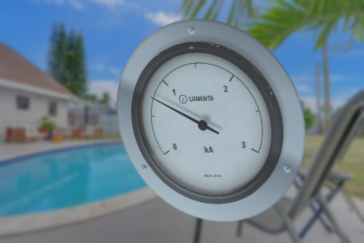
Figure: 0.75kA
